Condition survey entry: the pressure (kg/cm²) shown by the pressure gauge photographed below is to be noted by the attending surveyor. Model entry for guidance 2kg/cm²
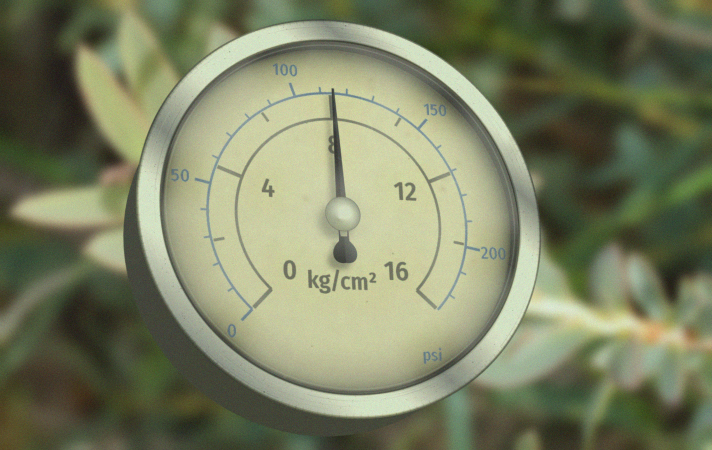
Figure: 8kg/cm²
